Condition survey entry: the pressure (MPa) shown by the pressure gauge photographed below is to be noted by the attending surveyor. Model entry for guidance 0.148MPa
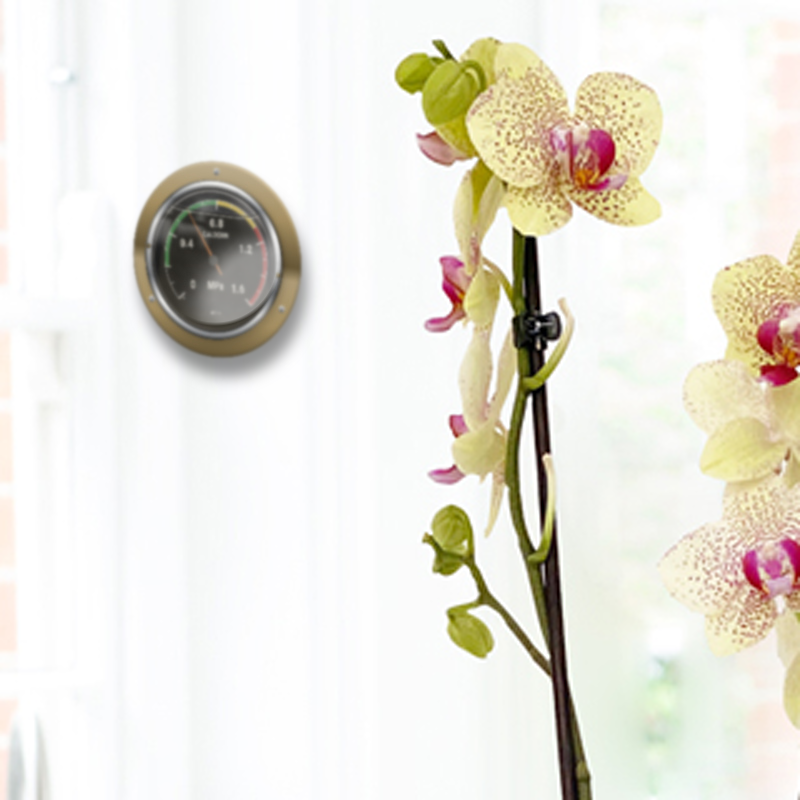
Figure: 0.6MPa
